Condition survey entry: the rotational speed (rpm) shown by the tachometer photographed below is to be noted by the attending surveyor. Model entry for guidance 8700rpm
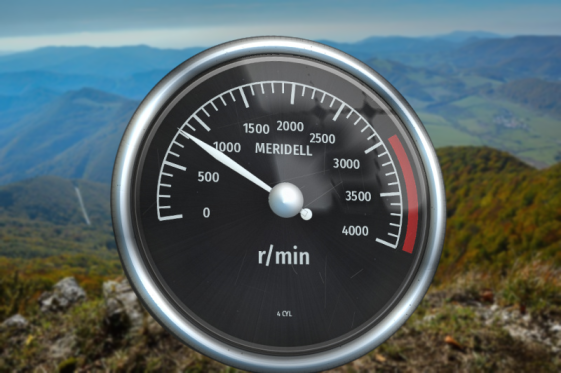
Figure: 800rpm
